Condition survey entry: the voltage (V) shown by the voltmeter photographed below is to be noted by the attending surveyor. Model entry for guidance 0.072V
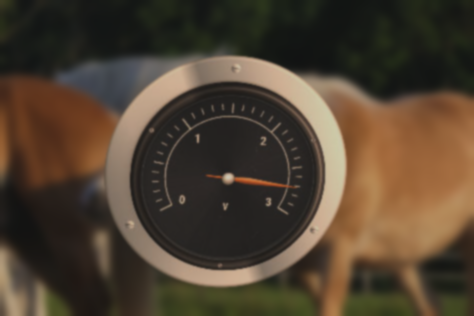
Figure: 2.7V
